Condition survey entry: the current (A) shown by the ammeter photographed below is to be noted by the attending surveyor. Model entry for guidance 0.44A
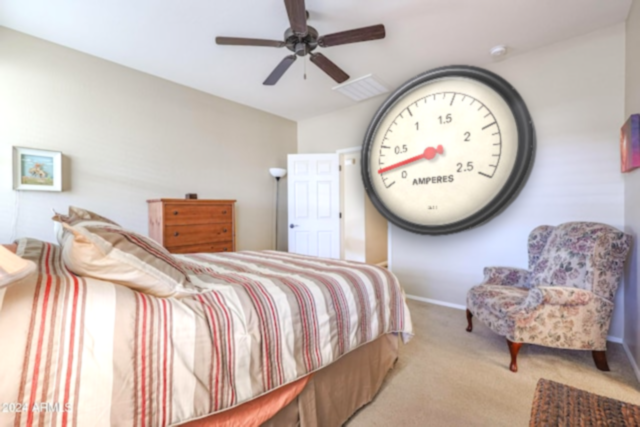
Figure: 0.2A
